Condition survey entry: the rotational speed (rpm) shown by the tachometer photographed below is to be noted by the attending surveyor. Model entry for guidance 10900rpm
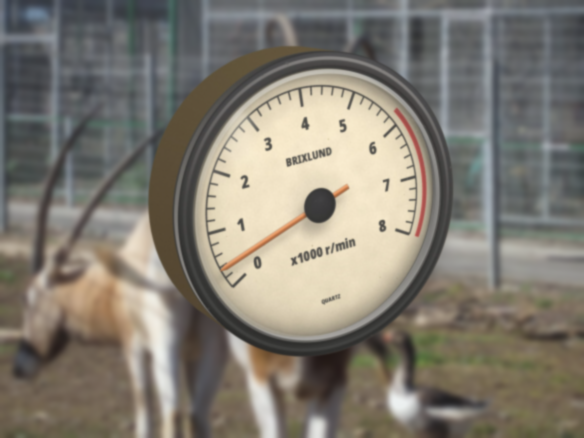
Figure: 400rpm
